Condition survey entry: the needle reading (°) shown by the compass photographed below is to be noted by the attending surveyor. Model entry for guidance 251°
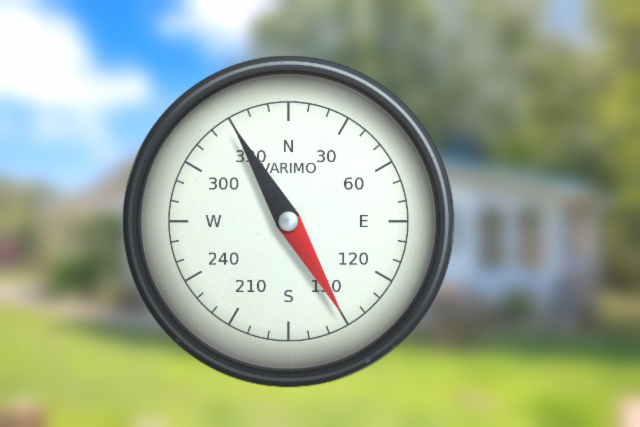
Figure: 150°
